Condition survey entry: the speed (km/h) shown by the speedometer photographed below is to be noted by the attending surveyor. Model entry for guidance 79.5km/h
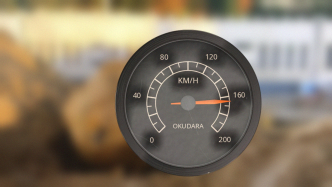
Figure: 165km/h
